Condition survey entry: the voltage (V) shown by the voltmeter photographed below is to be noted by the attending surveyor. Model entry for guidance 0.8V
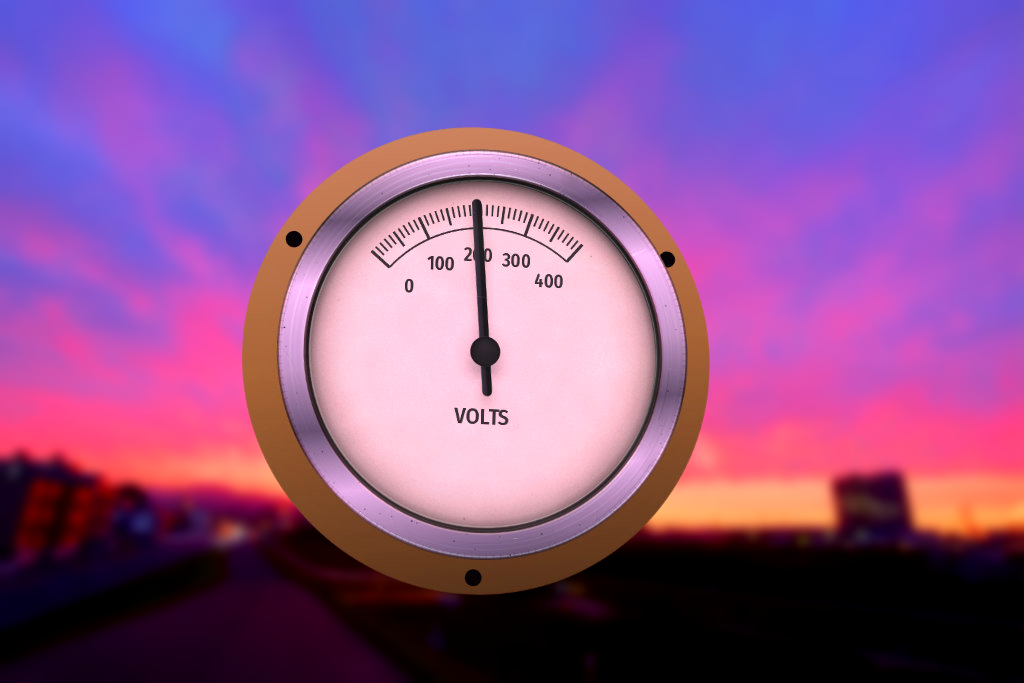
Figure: 200V
